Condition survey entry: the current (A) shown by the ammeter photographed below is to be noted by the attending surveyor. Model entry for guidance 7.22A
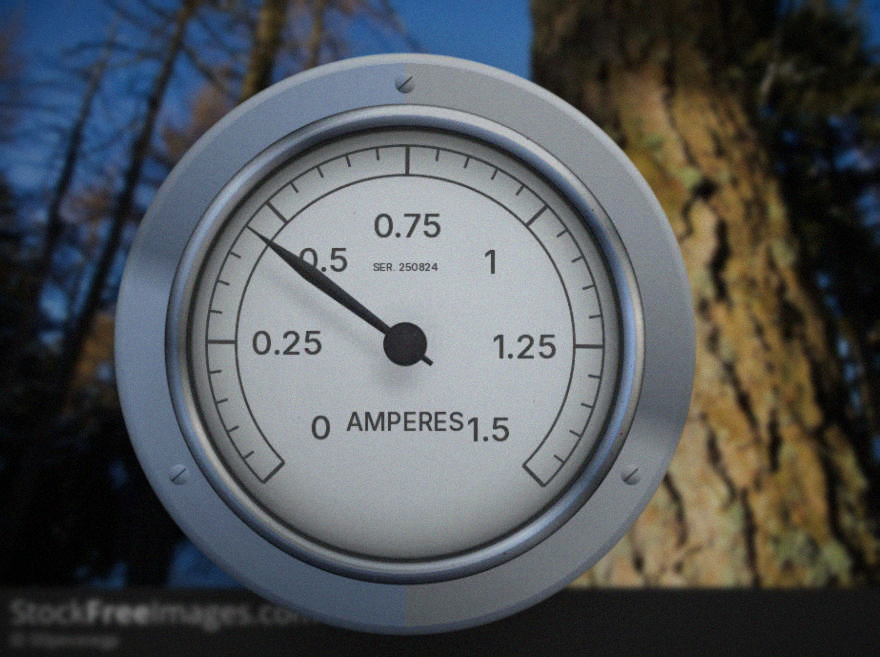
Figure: 0.45A
